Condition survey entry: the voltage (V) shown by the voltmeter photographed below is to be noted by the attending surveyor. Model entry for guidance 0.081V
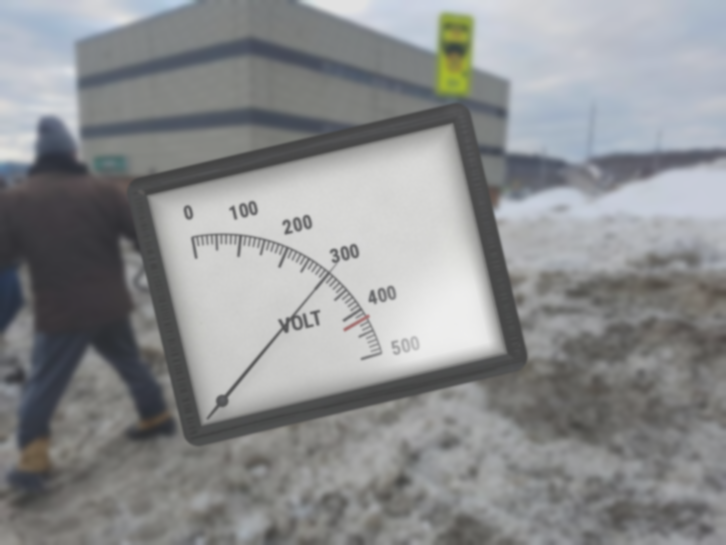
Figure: 300V
